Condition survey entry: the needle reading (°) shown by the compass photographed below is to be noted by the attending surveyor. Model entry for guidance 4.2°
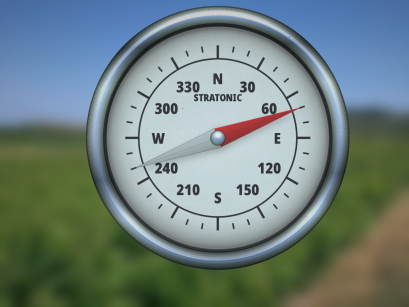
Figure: 70°
